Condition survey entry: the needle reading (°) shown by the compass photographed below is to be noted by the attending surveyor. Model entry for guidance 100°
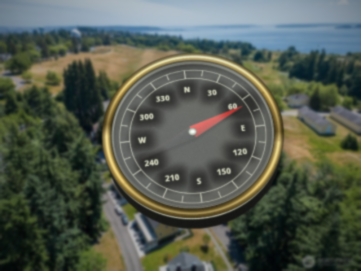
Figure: 67.5°
